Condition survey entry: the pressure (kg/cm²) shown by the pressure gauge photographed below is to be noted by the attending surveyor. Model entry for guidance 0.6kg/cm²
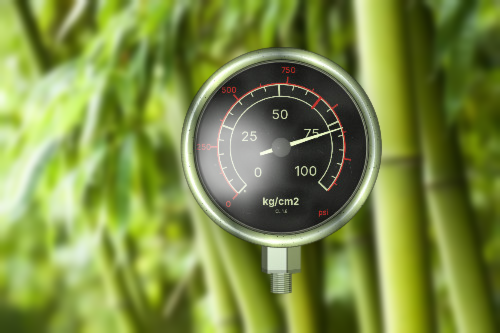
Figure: 77.5kg/cm²
